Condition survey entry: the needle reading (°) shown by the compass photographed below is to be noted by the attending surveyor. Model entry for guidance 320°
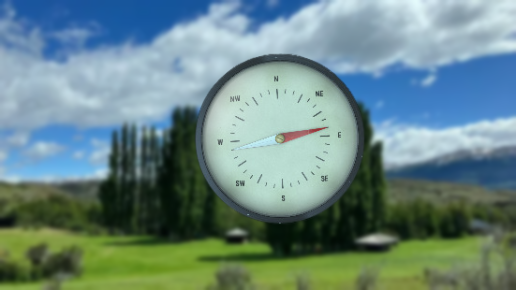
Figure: 80°
